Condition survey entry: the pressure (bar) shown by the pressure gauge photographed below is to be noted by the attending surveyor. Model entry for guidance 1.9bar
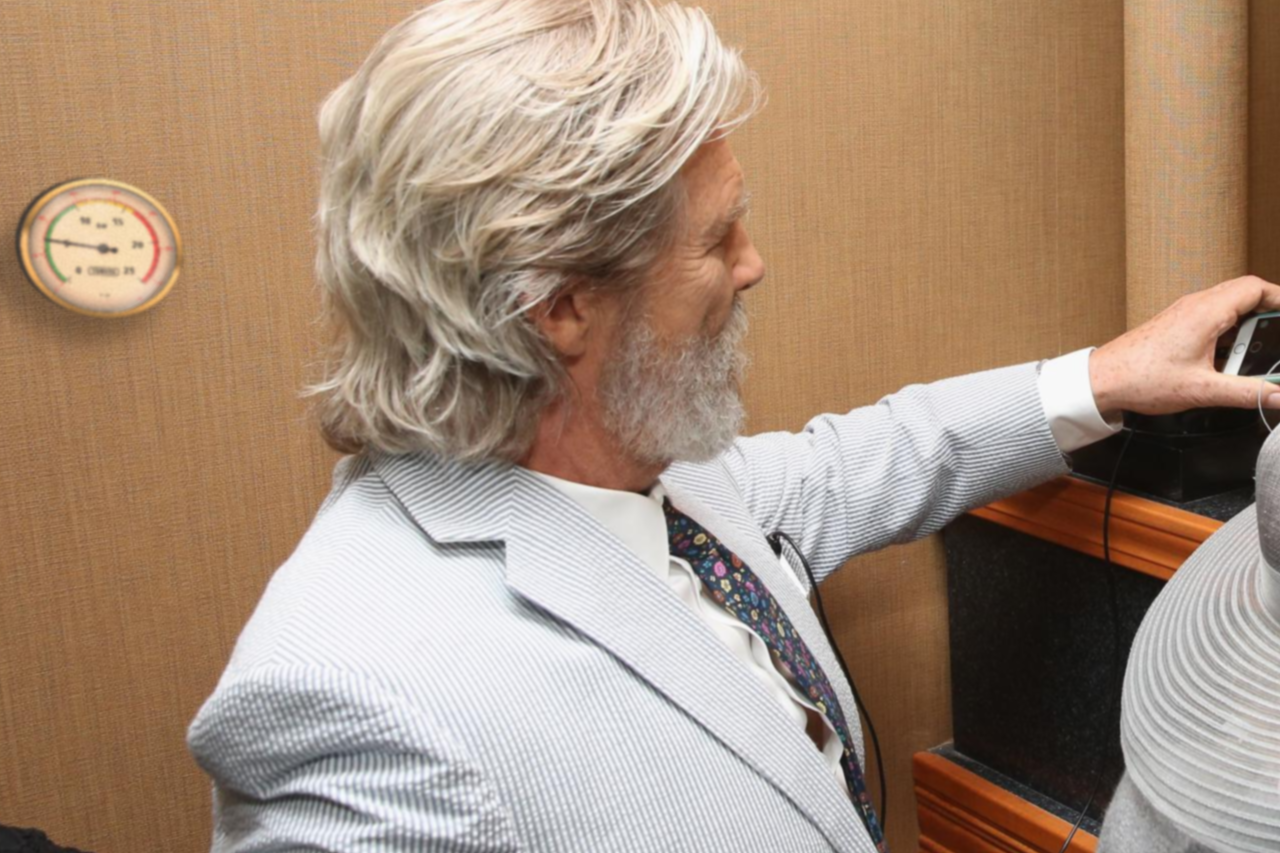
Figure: 5bar
